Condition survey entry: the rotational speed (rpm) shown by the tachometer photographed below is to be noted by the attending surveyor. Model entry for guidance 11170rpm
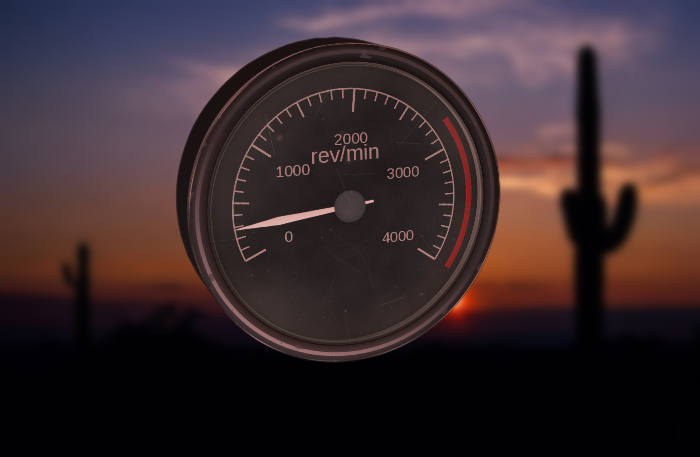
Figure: 300rpm
